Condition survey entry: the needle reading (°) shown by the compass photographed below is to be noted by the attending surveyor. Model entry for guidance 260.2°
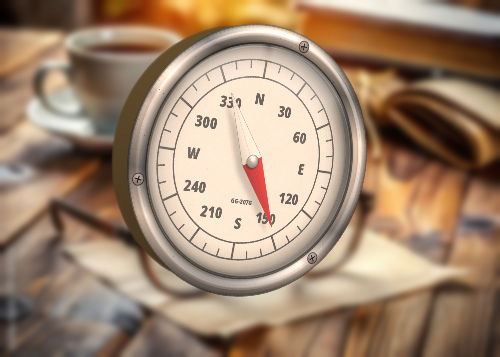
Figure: 150°
